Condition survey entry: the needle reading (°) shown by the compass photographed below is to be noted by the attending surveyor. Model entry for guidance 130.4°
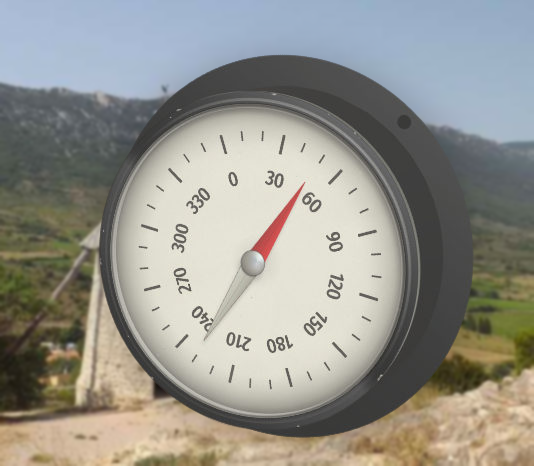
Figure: 50°
